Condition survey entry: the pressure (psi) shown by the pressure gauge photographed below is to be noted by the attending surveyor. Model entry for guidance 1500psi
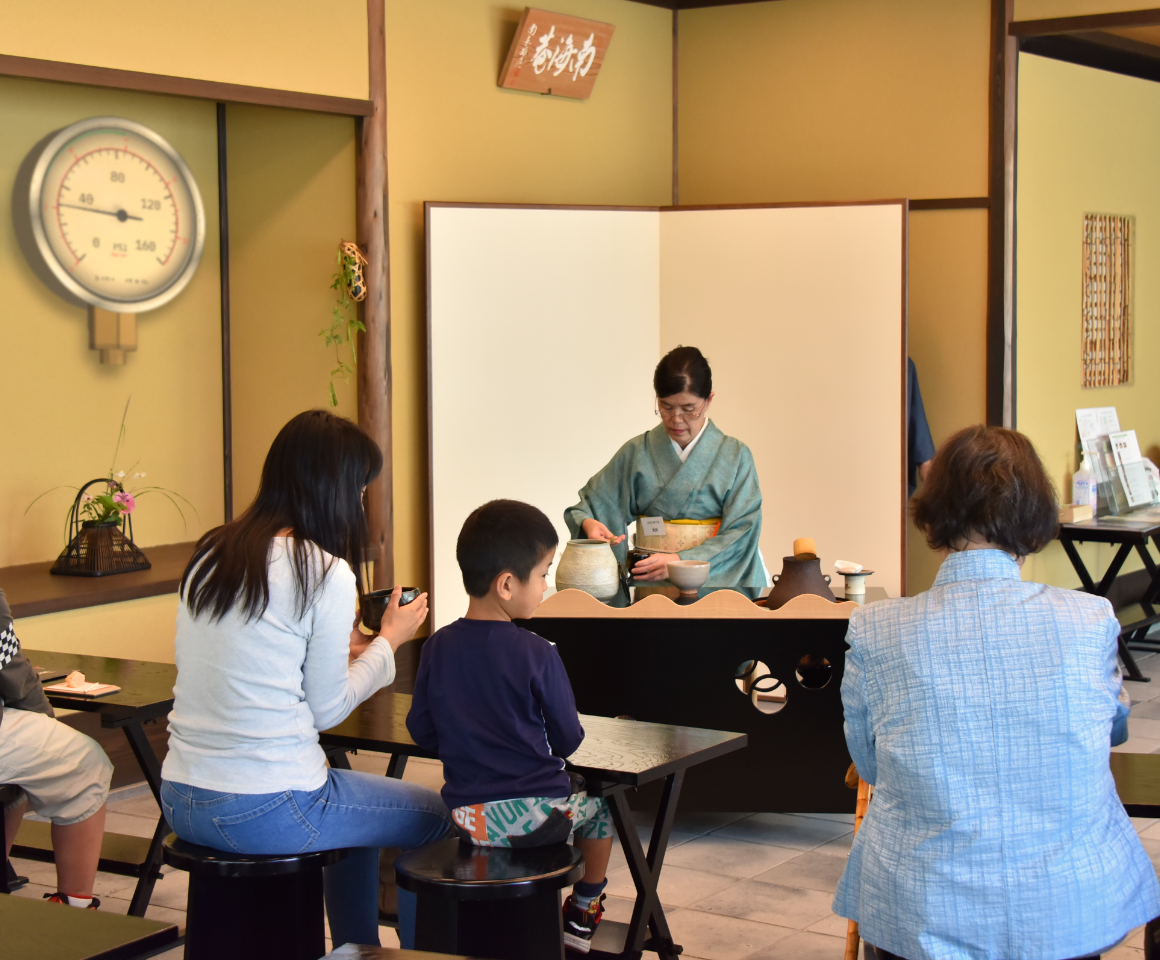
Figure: 30psi
